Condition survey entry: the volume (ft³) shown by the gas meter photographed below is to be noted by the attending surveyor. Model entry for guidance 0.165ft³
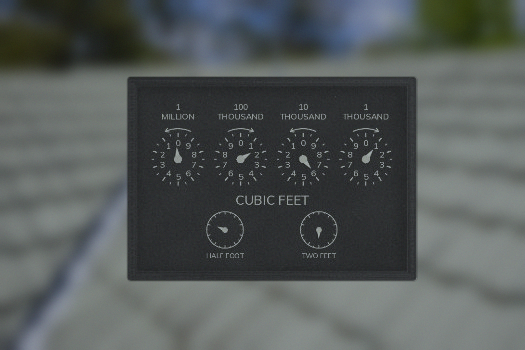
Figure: 16100ft³
